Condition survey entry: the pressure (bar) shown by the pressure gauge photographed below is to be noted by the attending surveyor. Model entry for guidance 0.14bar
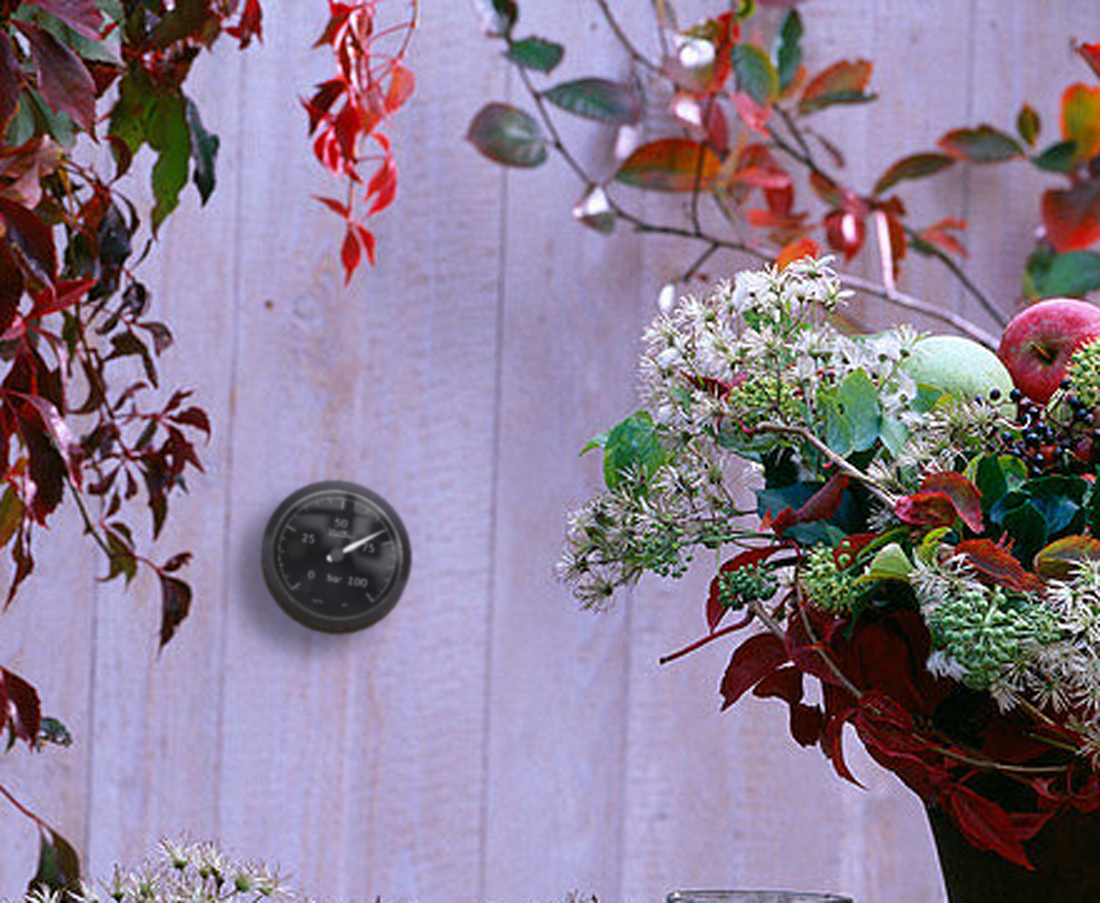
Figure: 70bar
